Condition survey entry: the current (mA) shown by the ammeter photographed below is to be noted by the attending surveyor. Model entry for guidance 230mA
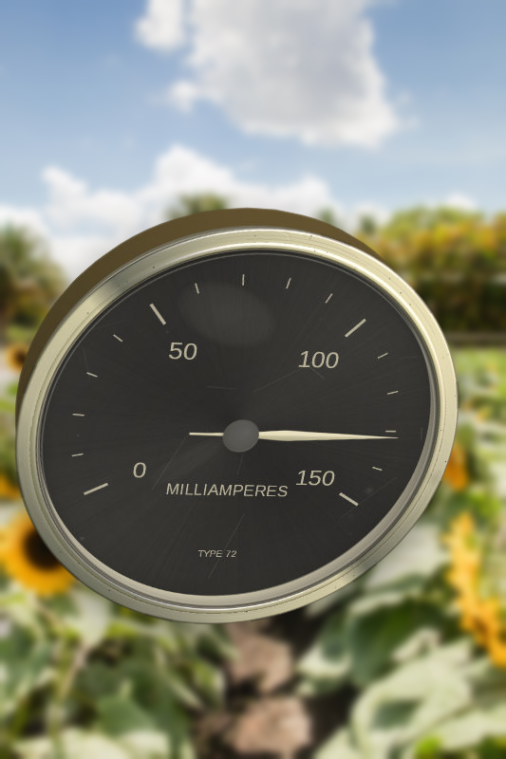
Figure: 130mA
